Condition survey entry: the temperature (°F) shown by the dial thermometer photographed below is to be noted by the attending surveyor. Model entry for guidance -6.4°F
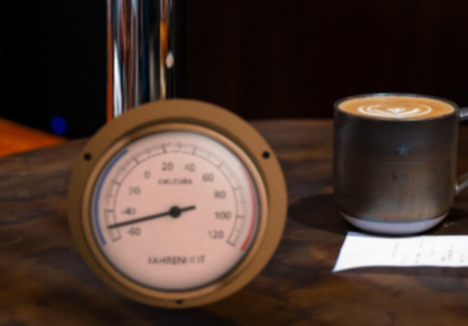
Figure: -50°F
